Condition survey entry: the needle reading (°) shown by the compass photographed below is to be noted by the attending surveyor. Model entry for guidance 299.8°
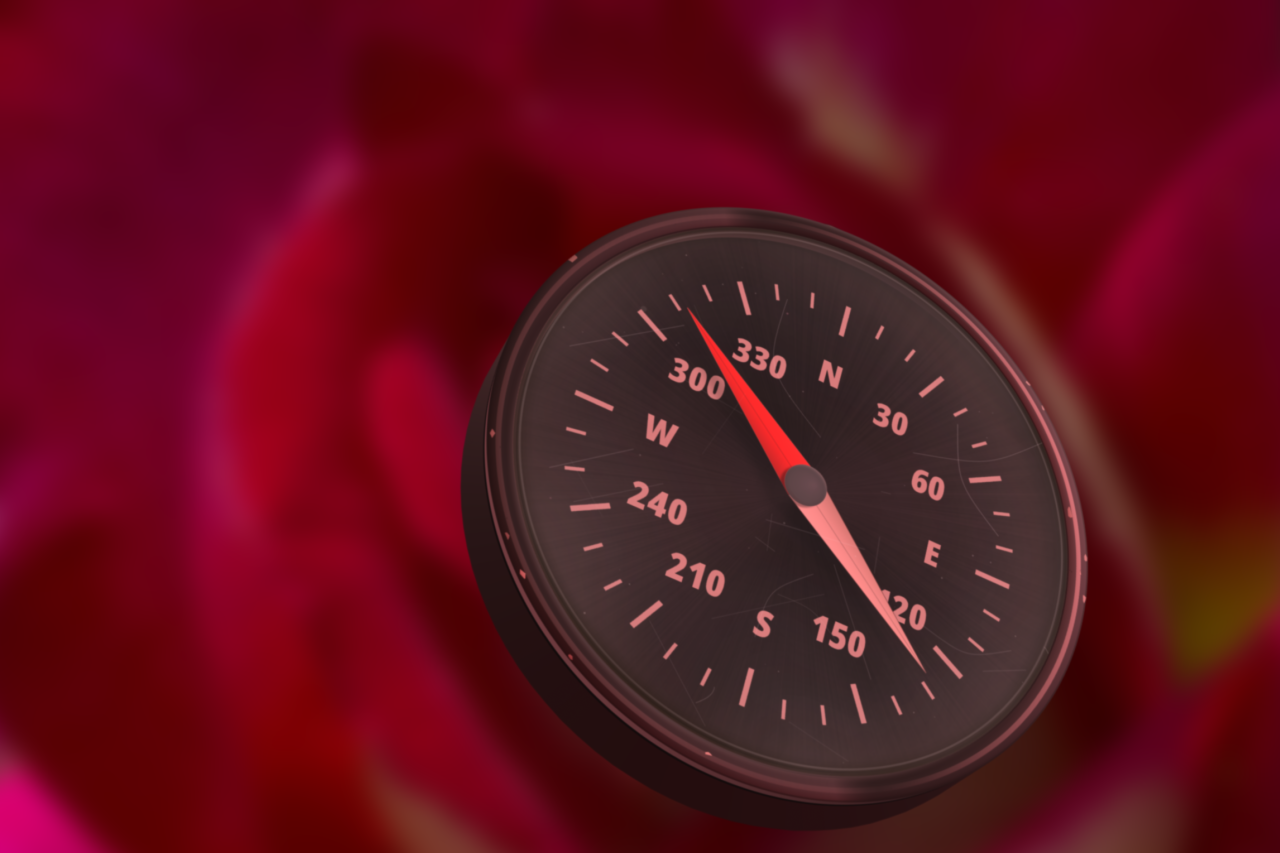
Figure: 310°
